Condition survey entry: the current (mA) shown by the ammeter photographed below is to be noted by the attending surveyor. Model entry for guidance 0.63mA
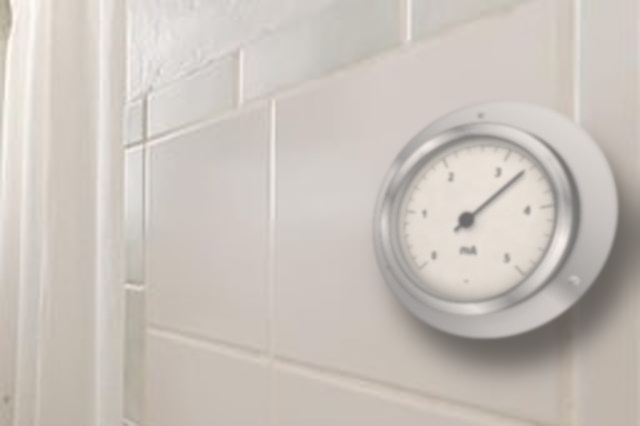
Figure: 3.4mA
